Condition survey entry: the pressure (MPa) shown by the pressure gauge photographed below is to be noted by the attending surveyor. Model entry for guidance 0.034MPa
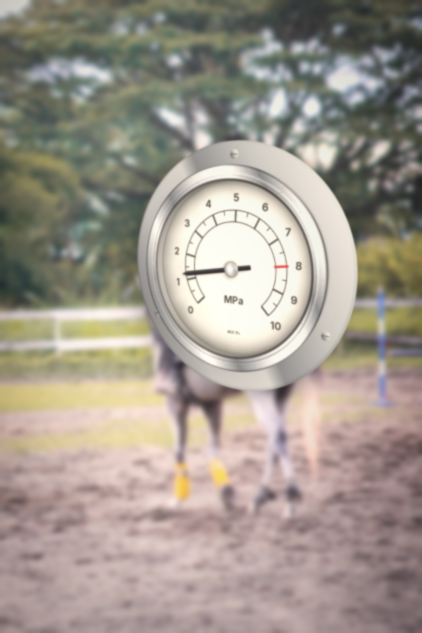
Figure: 1.25MPa
